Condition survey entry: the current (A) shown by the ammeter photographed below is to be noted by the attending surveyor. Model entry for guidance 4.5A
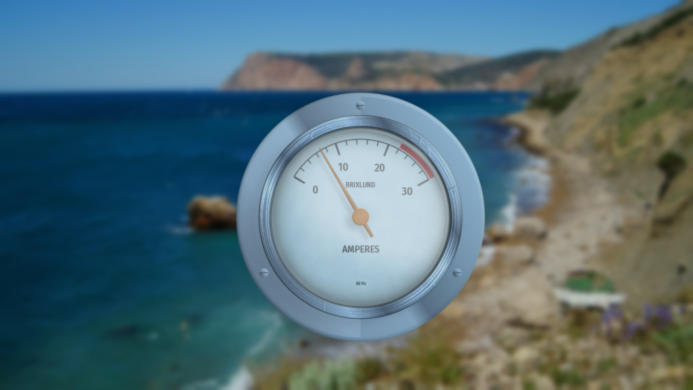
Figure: 7A
